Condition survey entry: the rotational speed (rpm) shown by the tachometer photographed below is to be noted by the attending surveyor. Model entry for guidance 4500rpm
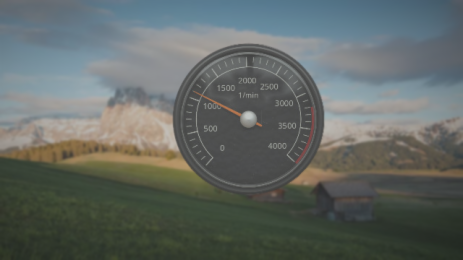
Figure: 1100rpm
